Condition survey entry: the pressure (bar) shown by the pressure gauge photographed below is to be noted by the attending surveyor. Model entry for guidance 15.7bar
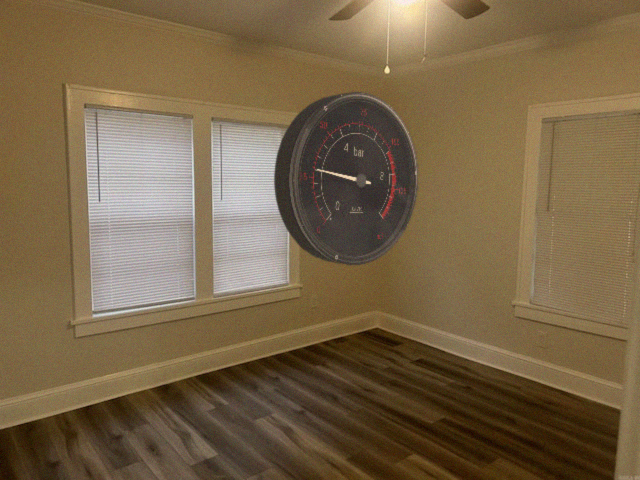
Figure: 2bar
